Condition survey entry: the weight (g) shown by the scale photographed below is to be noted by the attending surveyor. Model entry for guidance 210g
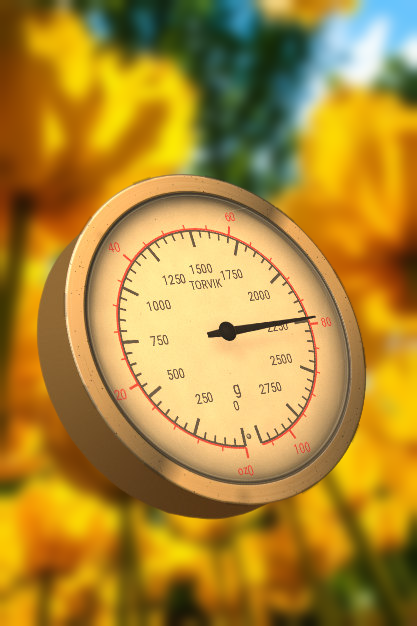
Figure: 2250g
